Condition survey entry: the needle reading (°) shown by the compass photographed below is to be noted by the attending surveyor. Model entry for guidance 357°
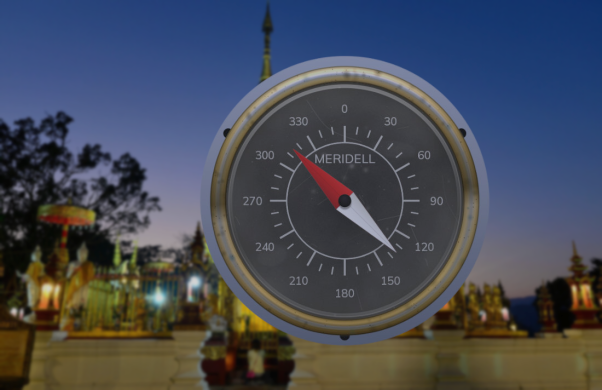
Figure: 315°
